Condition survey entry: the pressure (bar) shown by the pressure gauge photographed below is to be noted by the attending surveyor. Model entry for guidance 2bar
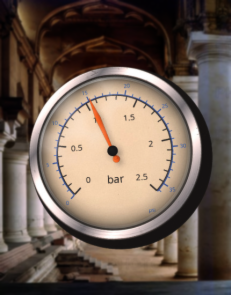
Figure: 1.05bar
